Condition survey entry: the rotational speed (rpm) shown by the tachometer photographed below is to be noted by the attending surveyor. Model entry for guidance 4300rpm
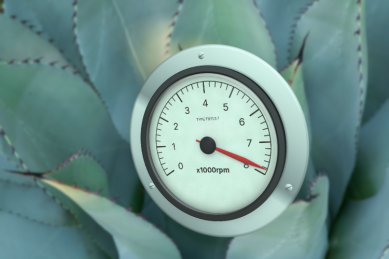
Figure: 7800rpm
